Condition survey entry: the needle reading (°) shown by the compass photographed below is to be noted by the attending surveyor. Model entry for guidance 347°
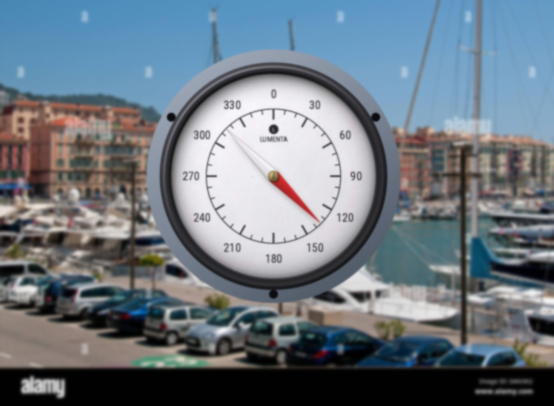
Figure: 135°
